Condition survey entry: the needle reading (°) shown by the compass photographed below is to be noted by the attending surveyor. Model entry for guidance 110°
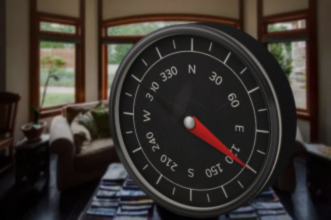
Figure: 120°
